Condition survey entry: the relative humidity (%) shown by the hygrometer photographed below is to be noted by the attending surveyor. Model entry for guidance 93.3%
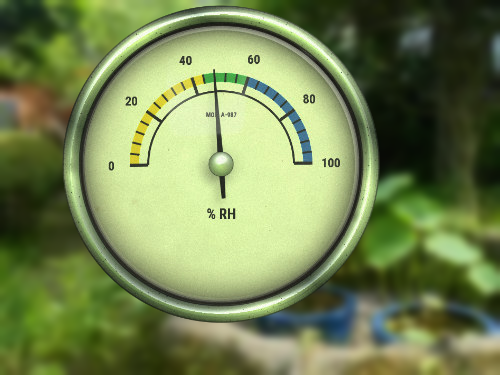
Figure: 48%
